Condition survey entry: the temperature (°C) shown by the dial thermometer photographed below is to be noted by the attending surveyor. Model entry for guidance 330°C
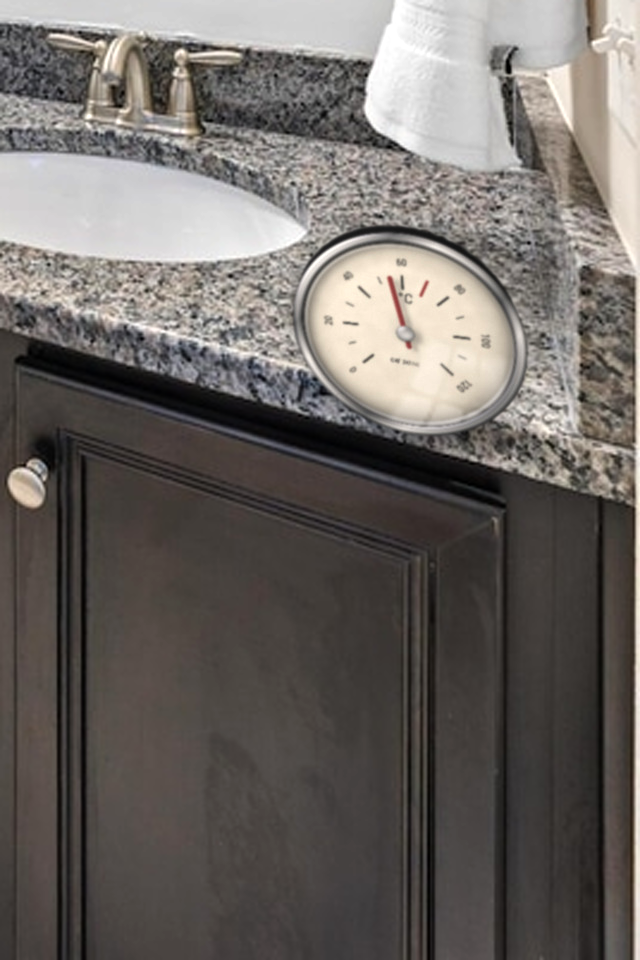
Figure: 55°C
